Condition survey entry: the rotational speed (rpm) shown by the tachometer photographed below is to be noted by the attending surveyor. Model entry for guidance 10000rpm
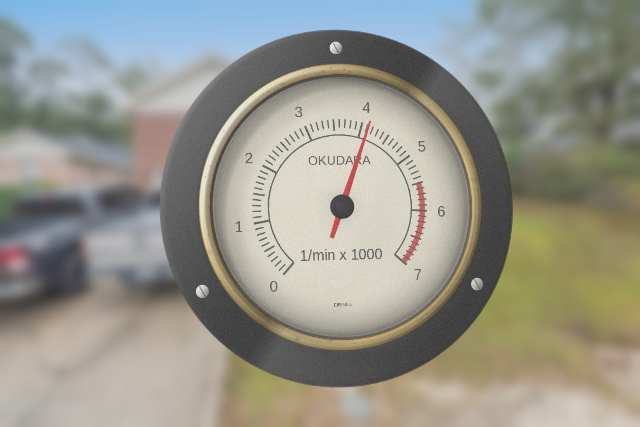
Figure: 4100rpm
